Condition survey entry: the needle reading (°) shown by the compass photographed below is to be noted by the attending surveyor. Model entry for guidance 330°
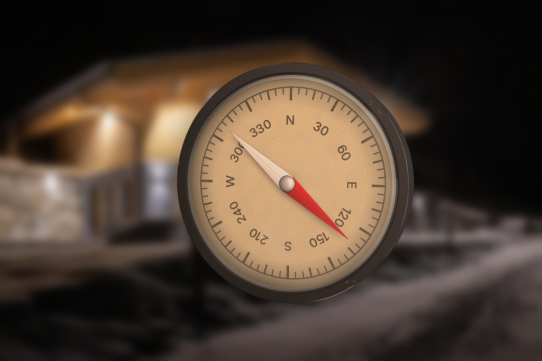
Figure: 130°
